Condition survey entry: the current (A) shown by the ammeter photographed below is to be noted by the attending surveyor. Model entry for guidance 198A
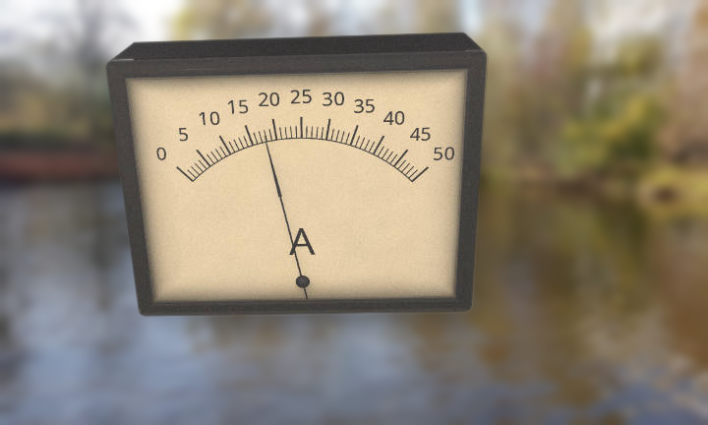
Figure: 18A
